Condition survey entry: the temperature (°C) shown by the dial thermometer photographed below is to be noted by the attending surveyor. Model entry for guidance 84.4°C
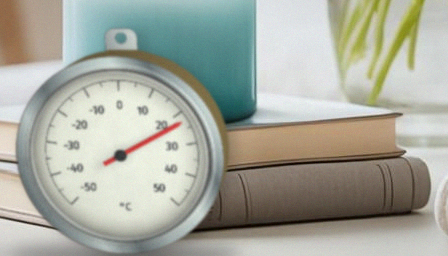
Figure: 22.5°C
